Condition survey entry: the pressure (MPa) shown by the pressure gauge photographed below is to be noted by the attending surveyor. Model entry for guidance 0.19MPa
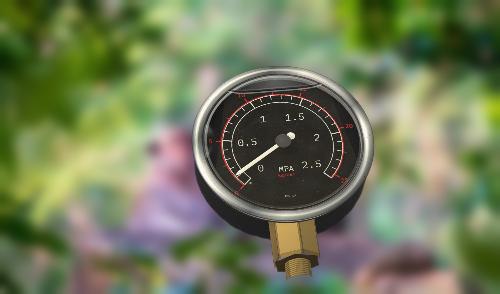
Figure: 0.1MPa
